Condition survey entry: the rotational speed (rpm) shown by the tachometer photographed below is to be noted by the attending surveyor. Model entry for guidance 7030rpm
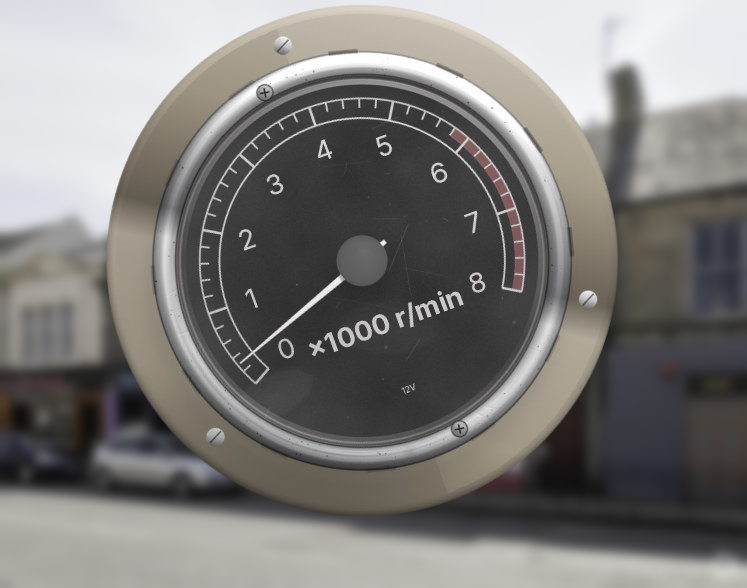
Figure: 300rpm
